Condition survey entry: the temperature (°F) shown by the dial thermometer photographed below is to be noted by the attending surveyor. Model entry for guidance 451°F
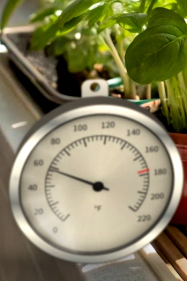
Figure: 60°F
